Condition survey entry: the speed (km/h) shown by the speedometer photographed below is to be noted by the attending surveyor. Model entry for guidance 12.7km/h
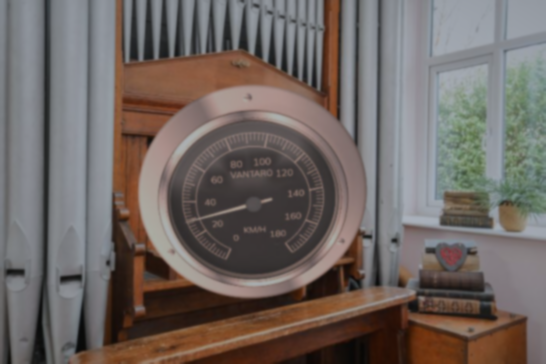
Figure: 30km/h
